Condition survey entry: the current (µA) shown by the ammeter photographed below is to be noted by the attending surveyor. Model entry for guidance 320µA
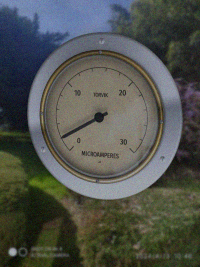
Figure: 2µA
